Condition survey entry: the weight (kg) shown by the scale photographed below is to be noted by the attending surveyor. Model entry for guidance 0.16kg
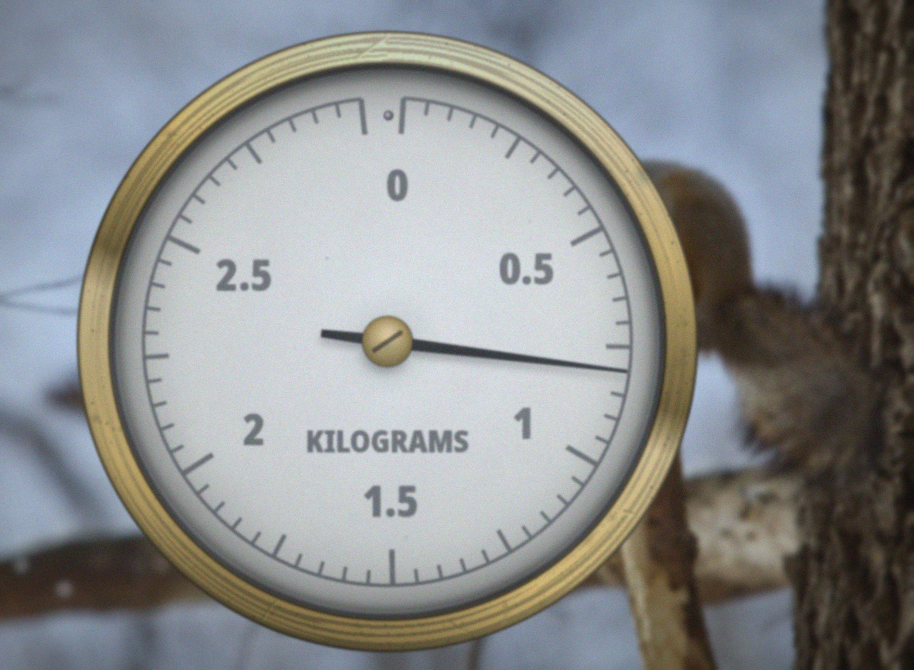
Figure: 0.8kg
